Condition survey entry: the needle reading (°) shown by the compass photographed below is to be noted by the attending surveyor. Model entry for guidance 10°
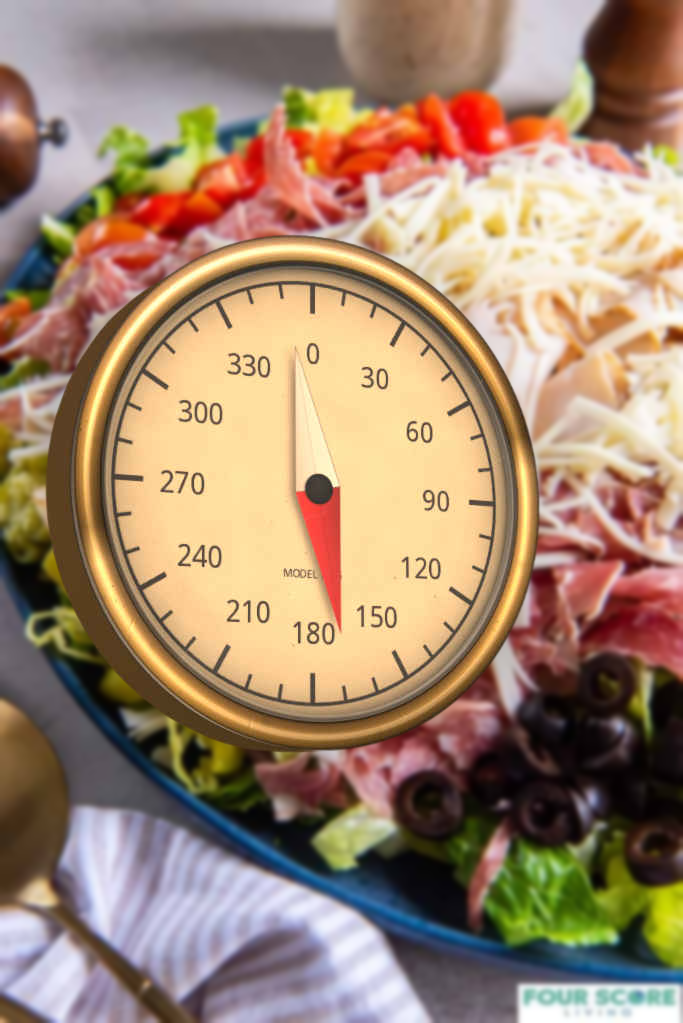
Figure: 170°
